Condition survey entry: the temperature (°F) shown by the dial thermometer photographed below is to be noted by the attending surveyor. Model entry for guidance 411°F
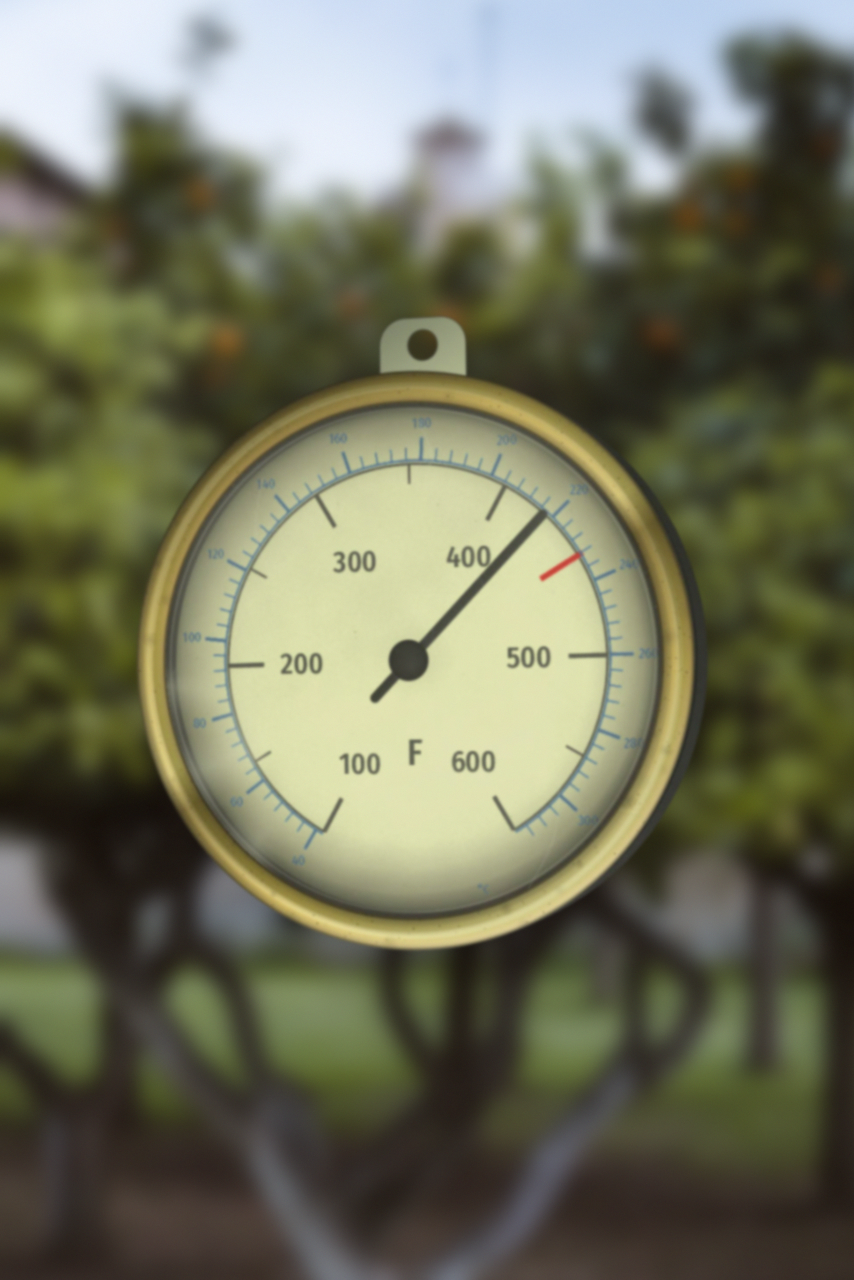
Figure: 425°F
